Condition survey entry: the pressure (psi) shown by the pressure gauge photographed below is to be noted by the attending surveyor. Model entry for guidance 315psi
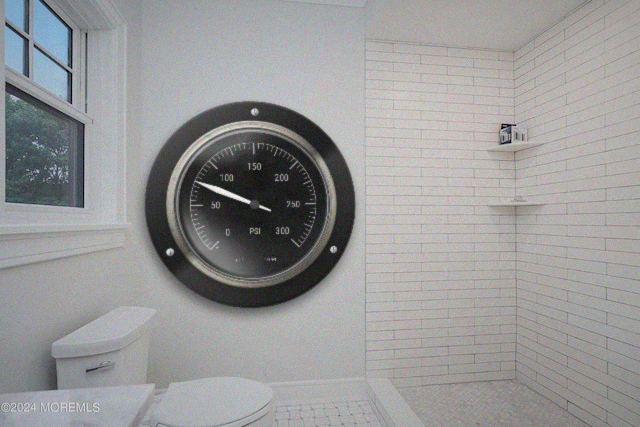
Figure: 75psi
